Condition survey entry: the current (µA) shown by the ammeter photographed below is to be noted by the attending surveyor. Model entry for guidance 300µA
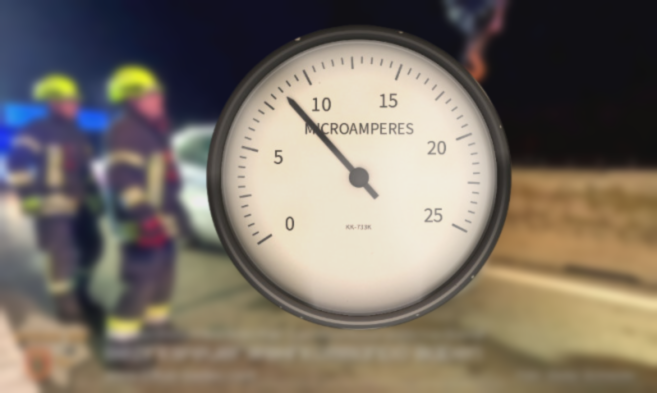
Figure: 8.5µA
